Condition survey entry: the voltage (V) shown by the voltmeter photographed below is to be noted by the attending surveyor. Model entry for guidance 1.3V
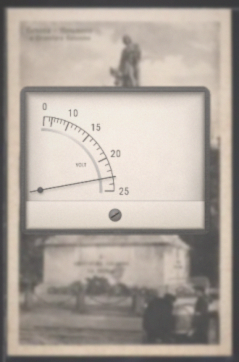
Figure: 23V
